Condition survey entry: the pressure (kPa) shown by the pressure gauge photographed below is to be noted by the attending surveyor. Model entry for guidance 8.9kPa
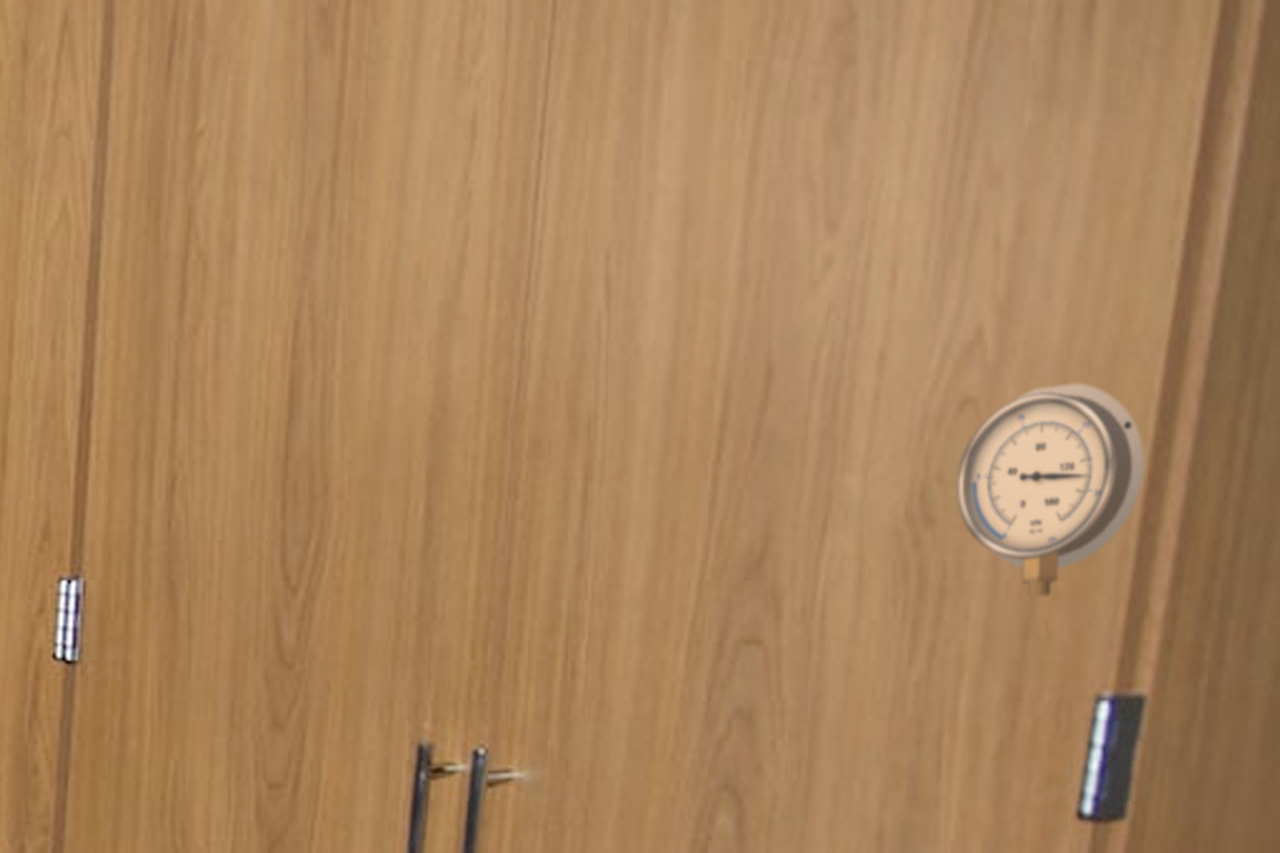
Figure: 130kPa
